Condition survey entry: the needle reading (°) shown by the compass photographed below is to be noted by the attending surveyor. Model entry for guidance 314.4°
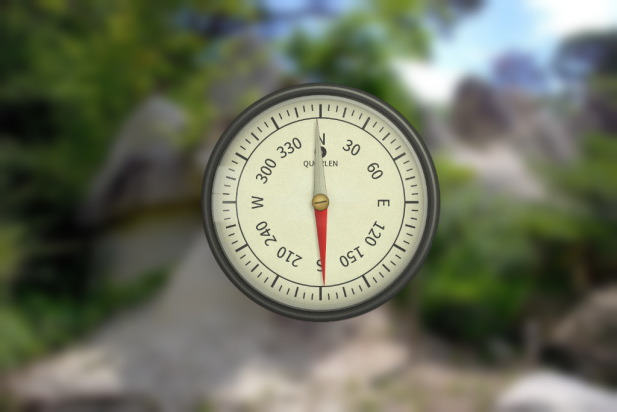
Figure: 177.5°
